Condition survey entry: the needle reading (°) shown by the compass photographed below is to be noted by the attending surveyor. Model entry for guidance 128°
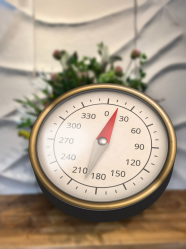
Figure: 15°
